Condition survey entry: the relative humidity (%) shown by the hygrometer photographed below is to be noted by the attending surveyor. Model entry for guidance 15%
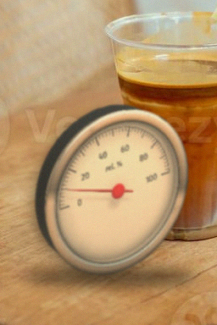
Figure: 10%
